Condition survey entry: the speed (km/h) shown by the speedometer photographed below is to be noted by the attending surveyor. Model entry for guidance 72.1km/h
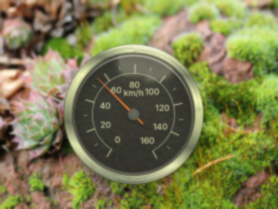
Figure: 55km/h
